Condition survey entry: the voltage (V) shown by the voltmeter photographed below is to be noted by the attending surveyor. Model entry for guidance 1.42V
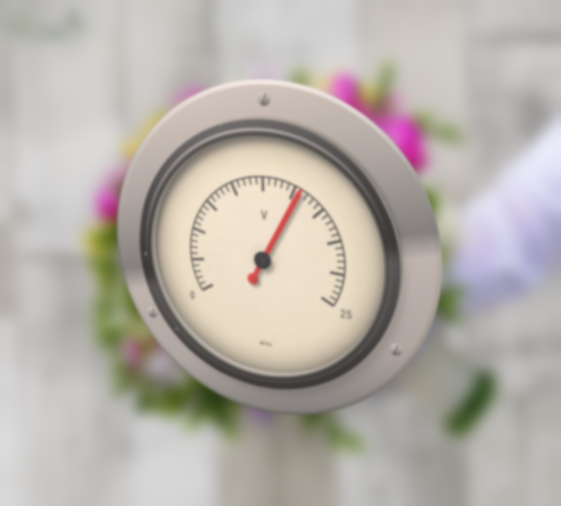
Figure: 15.5V
